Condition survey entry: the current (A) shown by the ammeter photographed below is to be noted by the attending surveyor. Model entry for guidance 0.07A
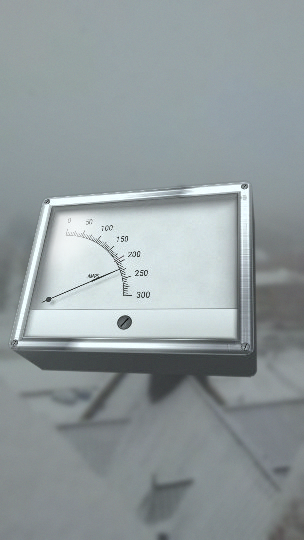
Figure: 225A
